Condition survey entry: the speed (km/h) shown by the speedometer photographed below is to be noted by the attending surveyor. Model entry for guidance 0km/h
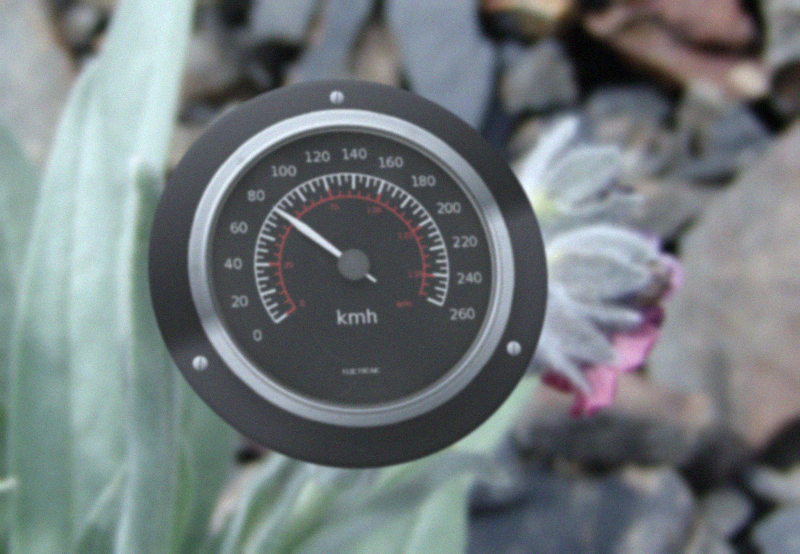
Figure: 80km/h
